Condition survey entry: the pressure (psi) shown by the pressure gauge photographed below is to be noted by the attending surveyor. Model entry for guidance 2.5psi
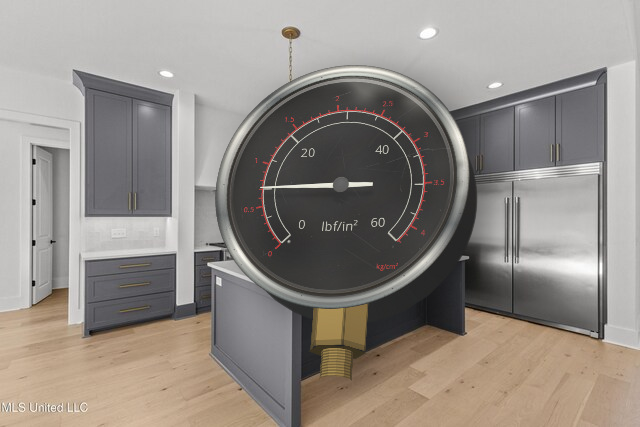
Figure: 10psi
